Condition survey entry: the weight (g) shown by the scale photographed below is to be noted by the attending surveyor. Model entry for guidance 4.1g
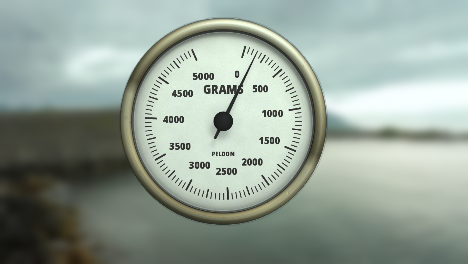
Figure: 150g
